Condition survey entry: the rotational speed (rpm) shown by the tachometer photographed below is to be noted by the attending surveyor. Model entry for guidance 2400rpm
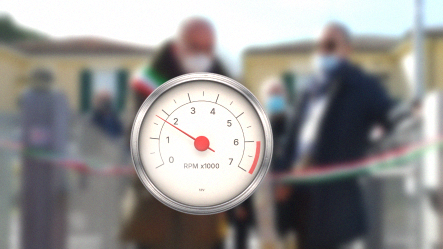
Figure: 1750rpm
